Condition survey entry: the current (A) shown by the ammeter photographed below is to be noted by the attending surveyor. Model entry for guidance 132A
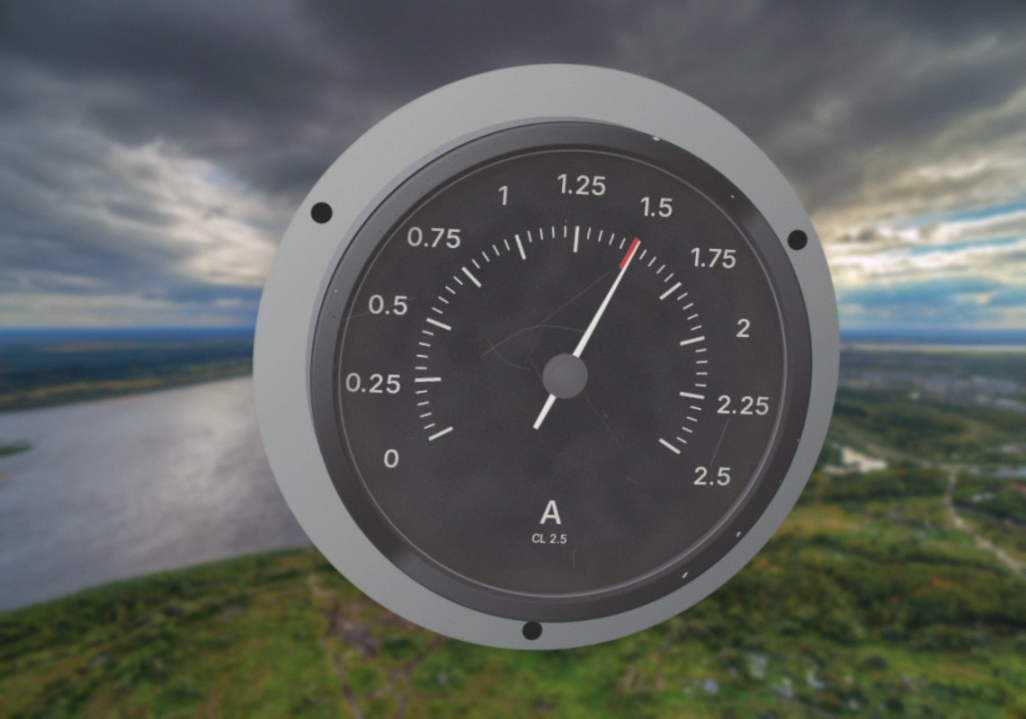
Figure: 1.5A
